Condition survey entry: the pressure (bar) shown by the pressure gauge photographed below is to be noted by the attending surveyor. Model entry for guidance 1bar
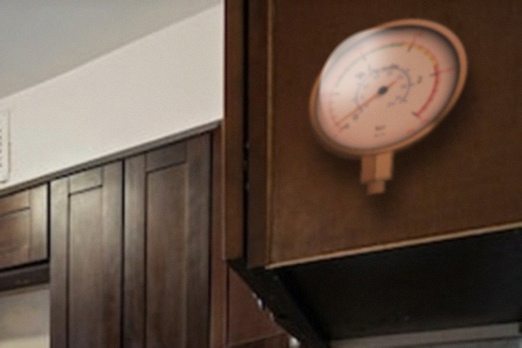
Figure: 0.1bar
